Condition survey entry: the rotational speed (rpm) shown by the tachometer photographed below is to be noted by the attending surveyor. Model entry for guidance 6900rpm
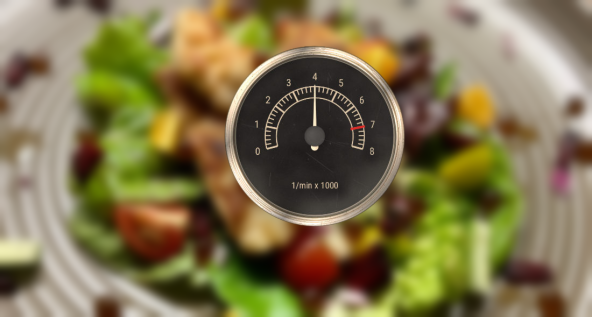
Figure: 4000rpm
